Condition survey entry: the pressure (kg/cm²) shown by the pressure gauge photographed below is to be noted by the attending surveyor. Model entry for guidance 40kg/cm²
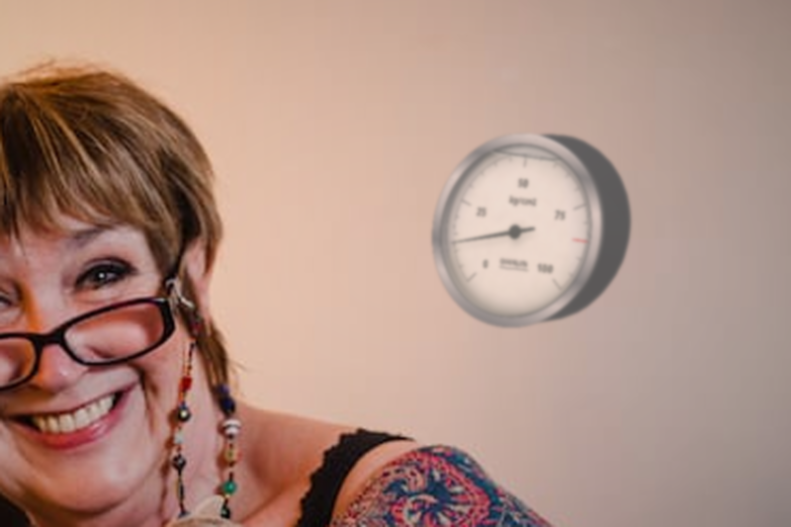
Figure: 12.5kg/cm²
